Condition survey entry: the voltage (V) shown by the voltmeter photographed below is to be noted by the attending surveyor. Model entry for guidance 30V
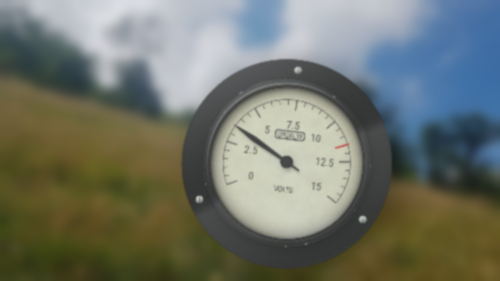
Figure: 3.5V
